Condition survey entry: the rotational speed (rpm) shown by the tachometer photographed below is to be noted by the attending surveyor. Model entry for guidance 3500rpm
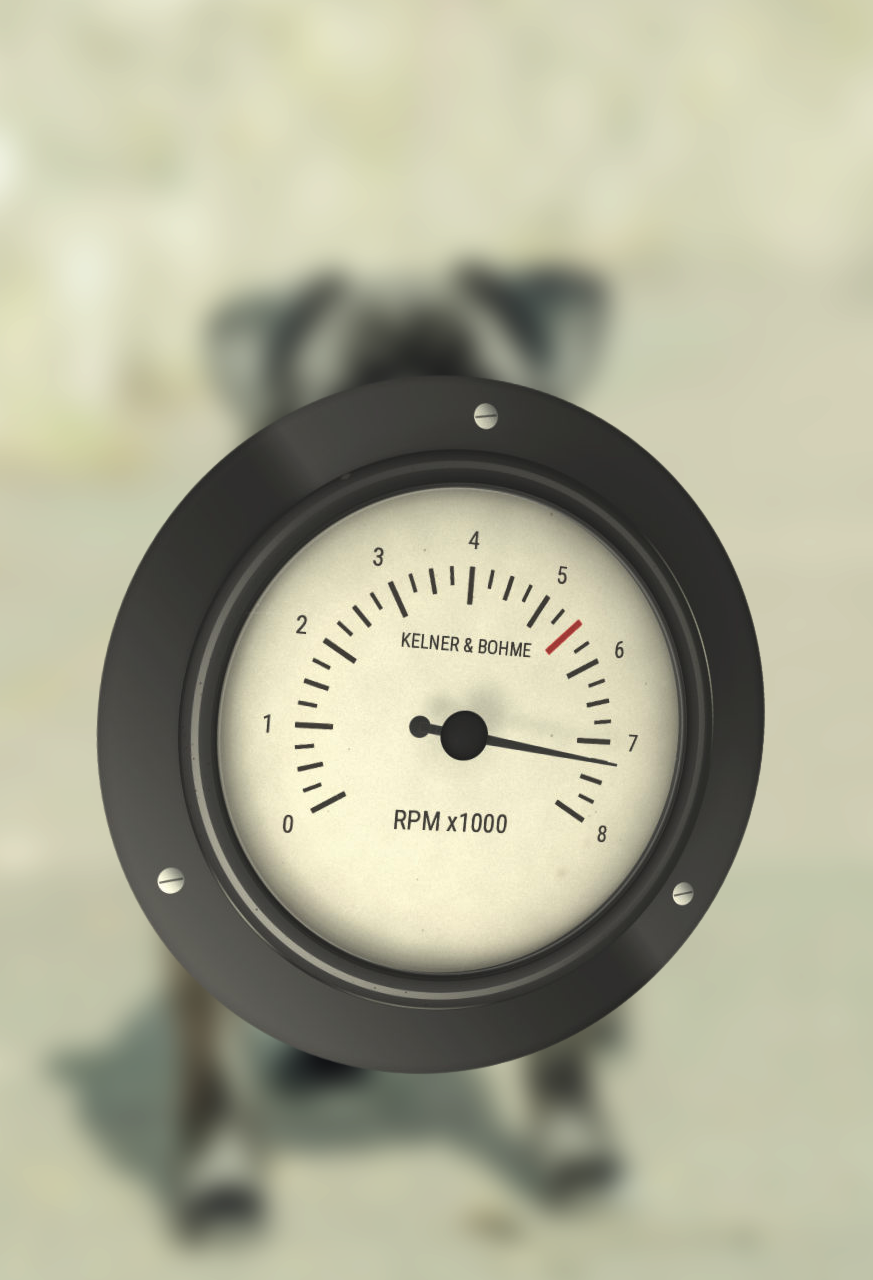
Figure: 7250rpm
